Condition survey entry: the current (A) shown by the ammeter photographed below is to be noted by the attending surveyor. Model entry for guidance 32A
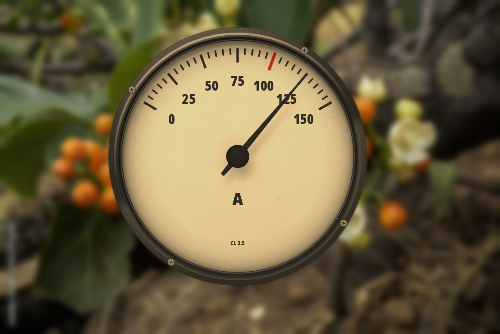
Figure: 125A
